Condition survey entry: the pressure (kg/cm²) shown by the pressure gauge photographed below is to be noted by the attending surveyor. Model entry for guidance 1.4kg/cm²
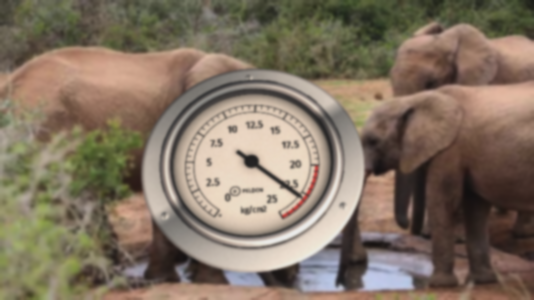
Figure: 23kg/cm²
